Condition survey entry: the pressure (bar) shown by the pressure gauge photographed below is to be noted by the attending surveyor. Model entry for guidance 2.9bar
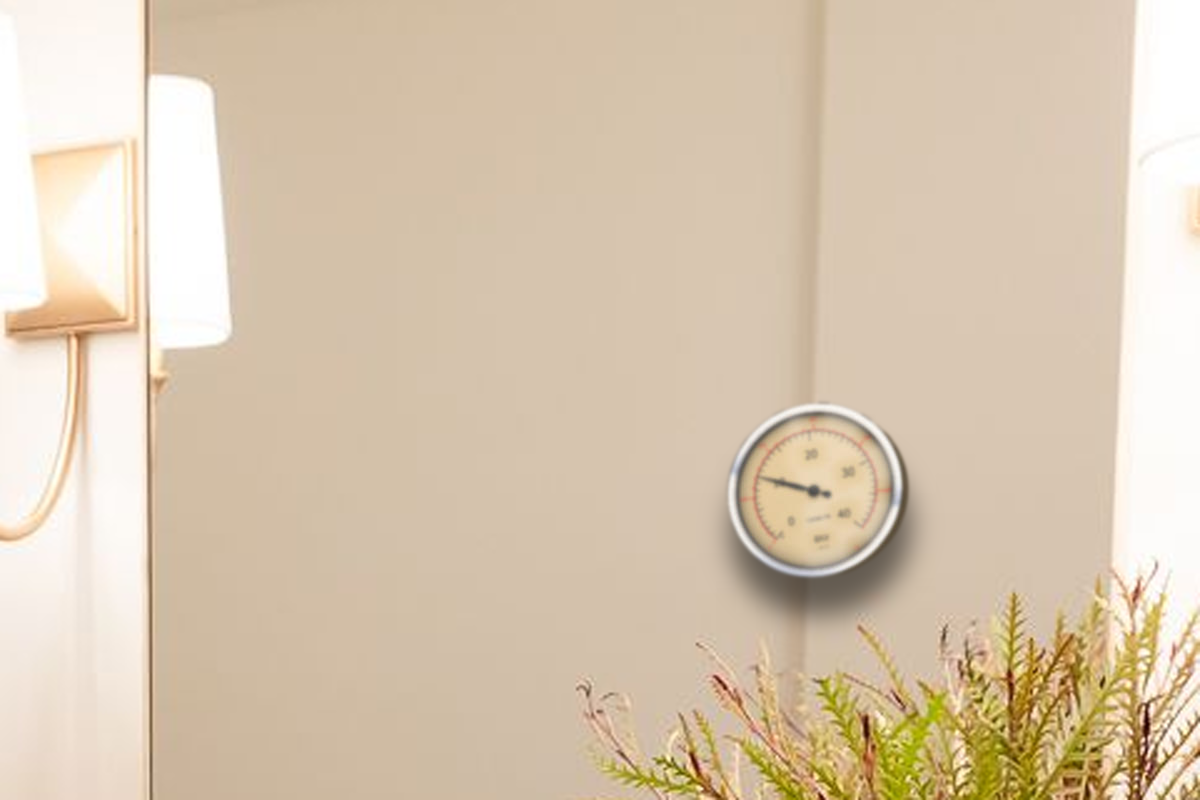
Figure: 10bar
